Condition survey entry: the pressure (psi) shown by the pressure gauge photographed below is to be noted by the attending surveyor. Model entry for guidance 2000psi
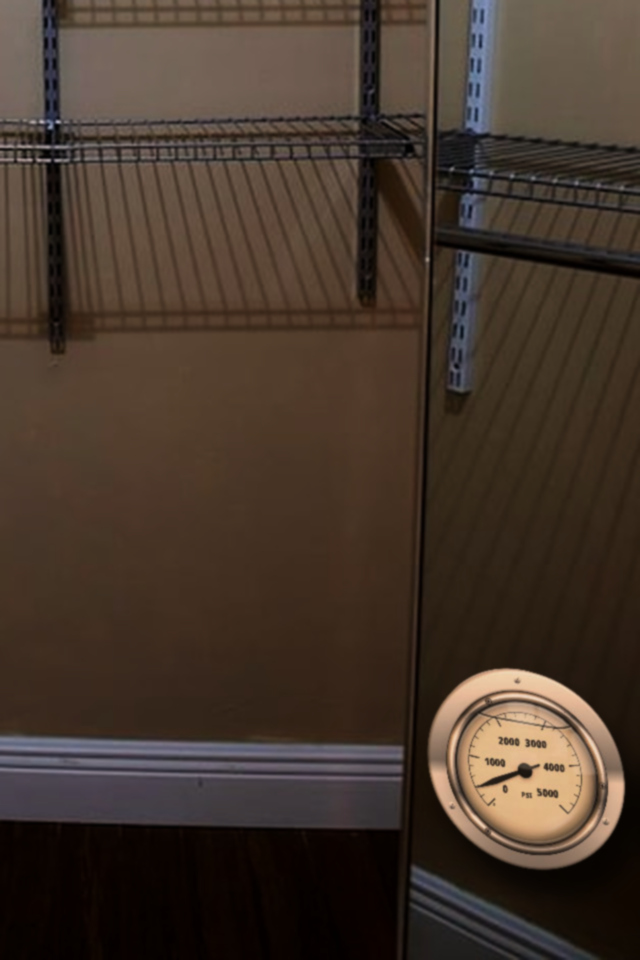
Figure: 400psi
